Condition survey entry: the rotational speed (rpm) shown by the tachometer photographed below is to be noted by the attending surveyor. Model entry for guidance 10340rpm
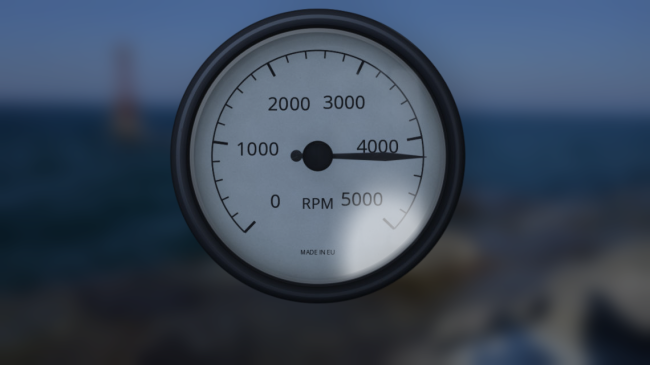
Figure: 4200rpm
